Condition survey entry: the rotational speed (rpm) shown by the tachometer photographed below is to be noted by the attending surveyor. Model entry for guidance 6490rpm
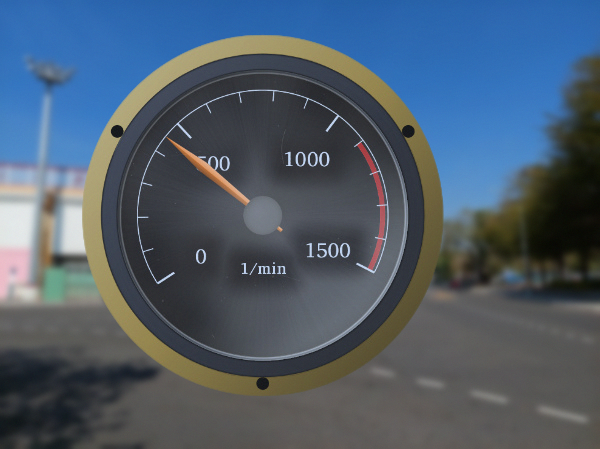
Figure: 450rpm
